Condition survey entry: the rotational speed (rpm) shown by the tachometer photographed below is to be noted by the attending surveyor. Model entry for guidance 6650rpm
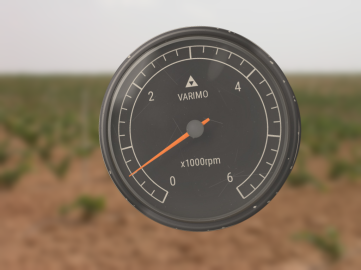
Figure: 600rpm
